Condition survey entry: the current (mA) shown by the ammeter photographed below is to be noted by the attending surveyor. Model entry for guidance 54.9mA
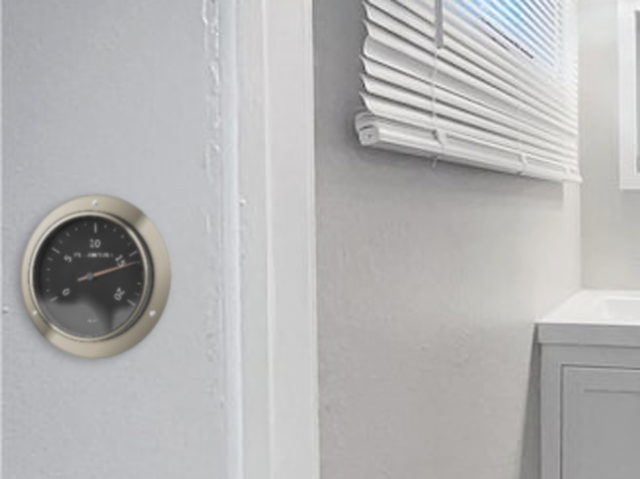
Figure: 16mA
